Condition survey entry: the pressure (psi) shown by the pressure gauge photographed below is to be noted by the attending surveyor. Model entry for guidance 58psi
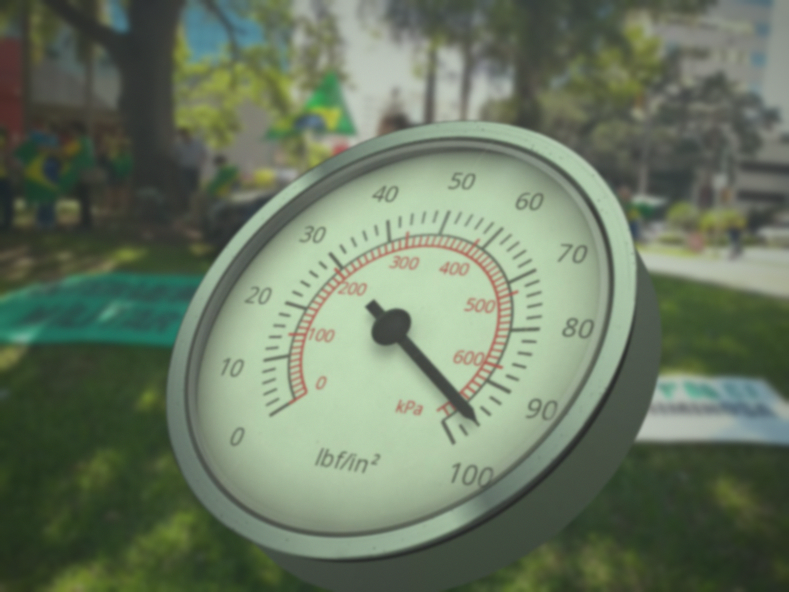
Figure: 96psi
